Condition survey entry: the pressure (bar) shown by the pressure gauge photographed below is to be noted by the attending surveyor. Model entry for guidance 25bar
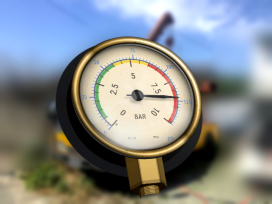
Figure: 8.5bar
